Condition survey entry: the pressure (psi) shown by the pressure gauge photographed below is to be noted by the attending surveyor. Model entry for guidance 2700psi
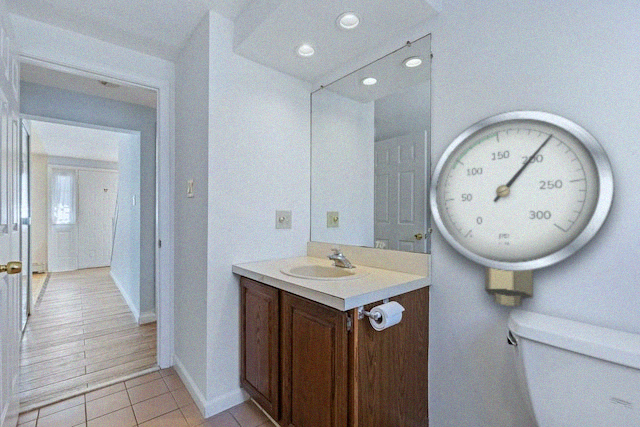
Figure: 200psi
